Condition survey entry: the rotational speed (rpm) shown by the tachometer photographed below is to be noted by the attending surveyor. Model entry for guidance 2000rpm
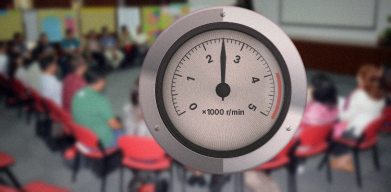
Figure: 2500rpm
